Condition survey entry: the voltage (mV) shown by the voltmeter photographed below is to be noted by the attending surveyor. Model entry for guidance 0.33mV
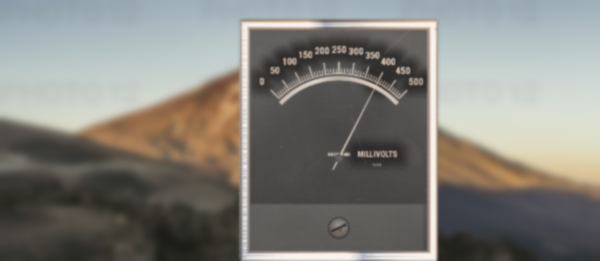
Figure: 400mV
